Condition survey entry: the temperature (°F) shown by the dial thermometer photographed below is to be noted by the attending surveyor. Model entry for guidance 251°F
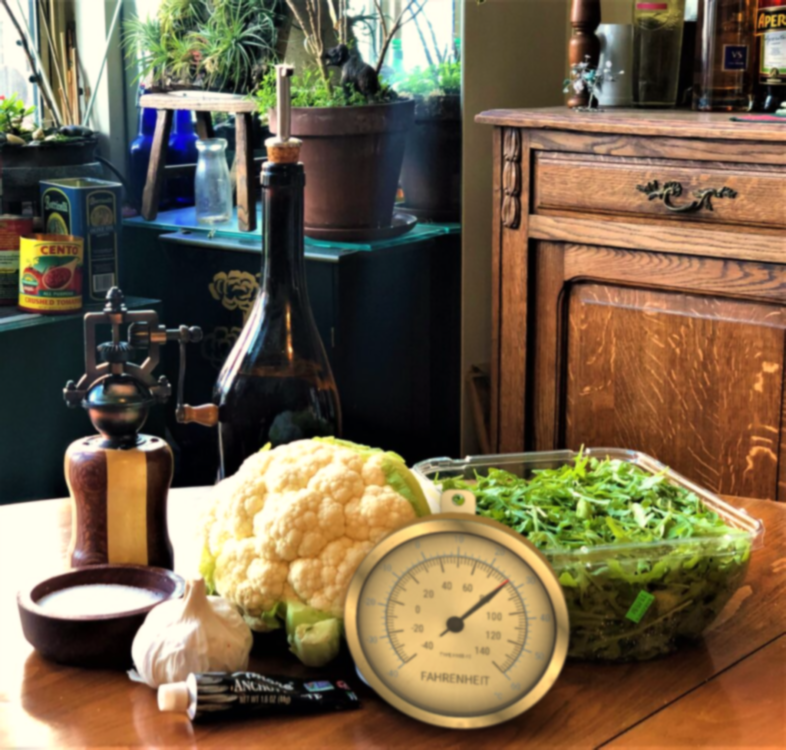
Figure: 80°F
